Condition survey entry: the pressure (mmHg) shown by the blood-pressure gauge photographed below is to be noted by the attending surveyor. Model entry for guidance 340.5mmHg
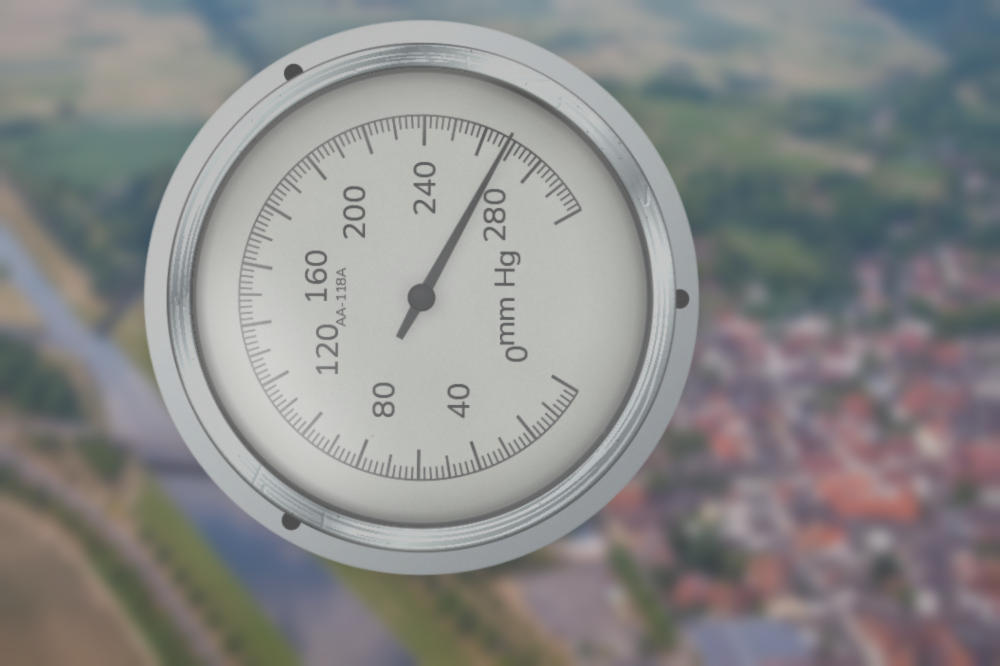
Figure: 268mmHg
